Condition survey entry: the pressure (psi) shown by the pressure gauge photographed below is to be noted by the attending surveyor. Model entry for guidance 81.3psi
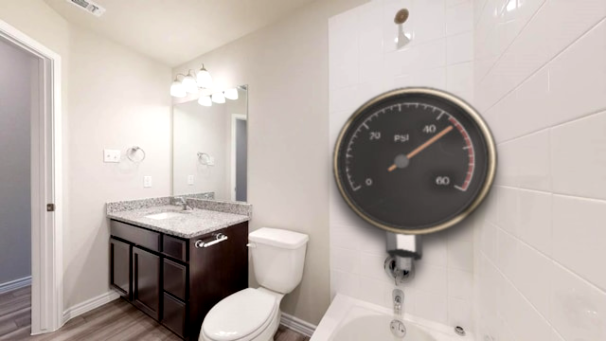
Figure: 44psi
